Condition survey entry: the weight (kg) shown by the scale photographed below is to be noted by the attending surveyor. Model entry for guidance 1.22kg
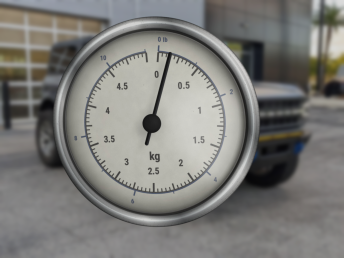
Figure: 0.15kg
